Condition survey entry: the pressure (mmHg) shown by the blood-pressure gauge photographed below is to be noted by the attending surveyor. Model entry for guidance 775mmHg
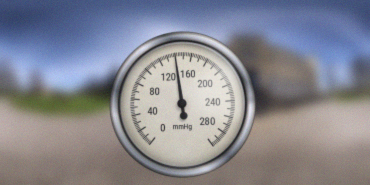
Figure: 140mmHg
